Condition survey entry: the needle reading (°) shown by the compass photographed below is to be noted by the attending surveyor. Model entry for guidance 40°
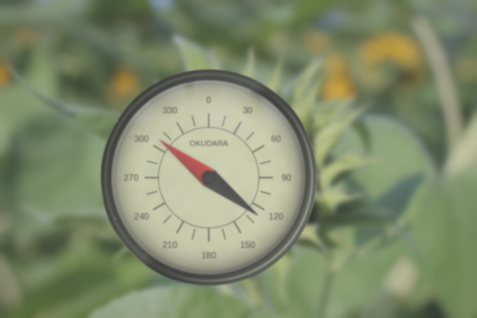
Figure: 307.5°
